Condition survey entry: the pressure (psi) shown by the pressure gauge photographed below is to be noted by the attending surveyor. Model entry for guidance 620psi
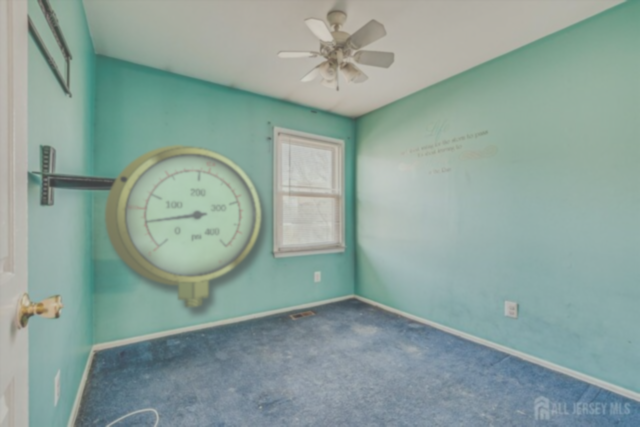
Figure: 50psi
